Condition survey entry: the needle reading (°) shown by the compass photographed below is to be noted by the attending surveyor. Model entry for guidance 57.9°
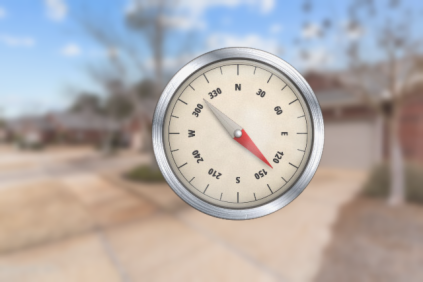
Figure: 135°
